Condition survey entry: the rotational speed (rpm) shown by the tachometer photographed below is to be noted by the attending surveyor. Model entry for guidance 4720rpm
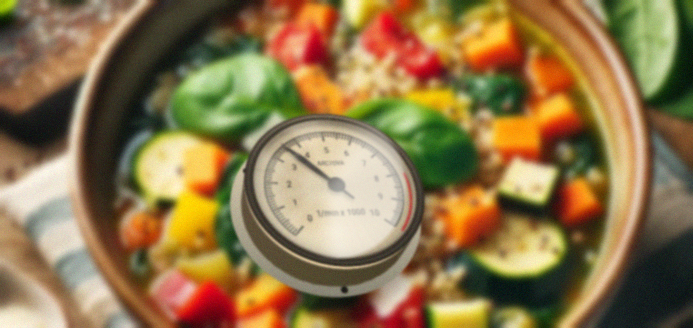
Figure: 3500rpm
